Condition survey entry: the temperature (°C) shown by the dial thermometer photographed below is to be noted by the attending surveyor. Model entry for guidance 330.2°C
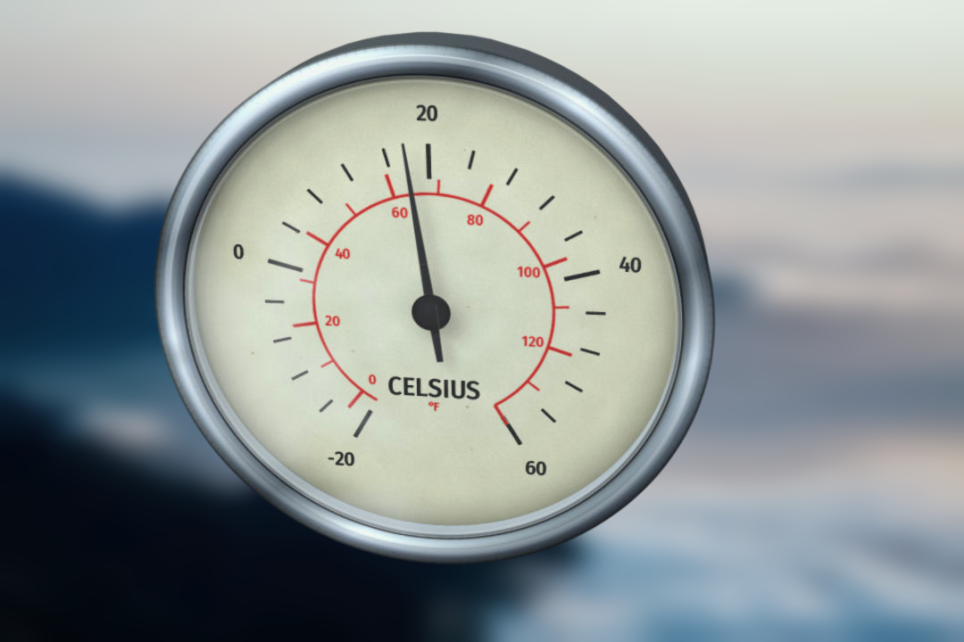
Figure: 18°C
